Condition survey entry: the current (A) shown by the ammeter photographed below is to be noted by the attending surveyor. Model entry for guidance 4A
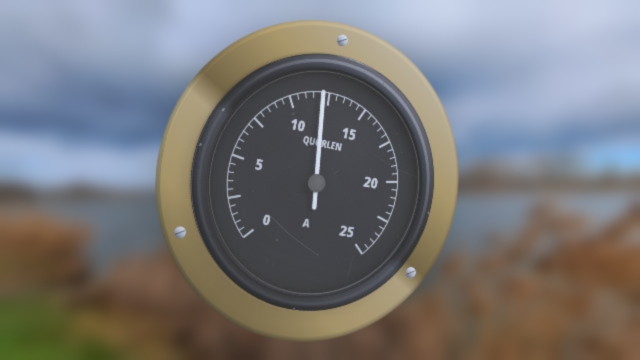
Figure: 12A
